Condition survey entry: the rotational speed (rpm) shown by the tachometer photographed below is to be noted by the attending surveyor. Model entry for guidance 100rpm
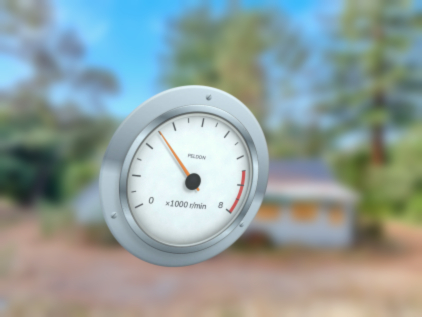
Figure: 2500rpm
